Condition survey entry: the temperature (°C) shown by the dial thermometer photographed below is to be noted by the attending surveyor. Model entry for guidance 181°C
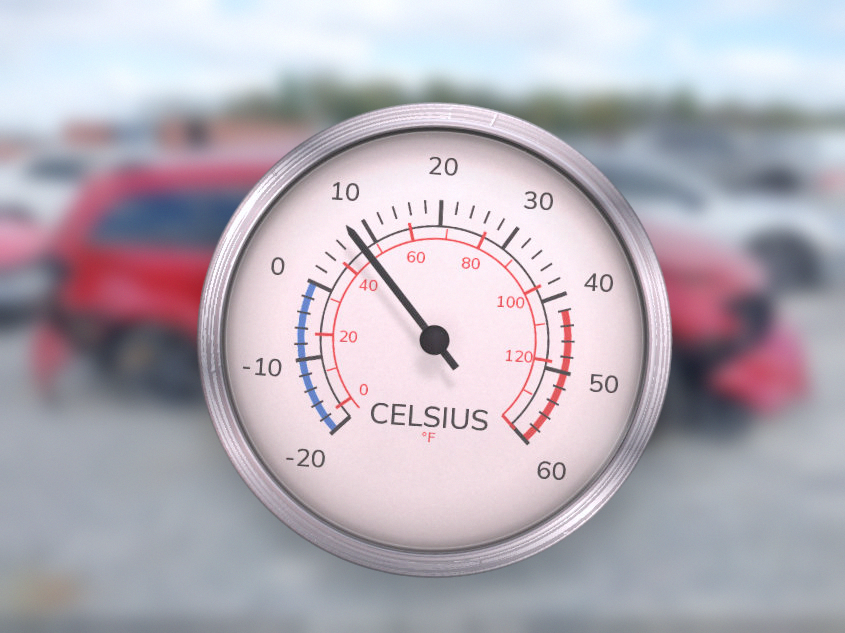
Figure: 8°C
